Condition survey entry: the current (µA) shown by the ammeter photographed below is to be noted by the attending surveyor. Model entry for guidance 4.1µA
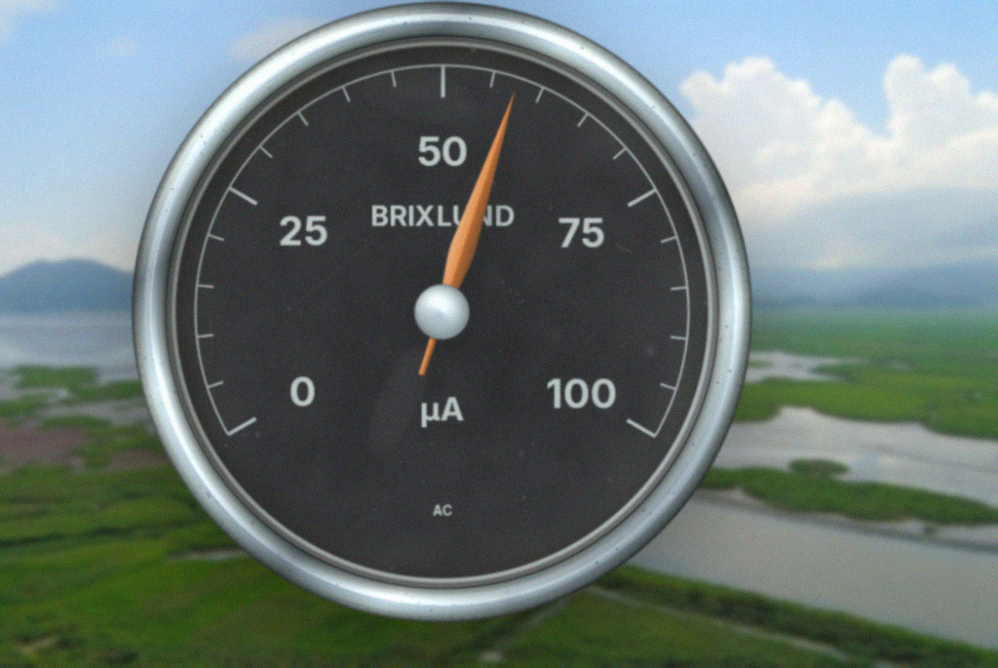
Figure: 57.5µA
